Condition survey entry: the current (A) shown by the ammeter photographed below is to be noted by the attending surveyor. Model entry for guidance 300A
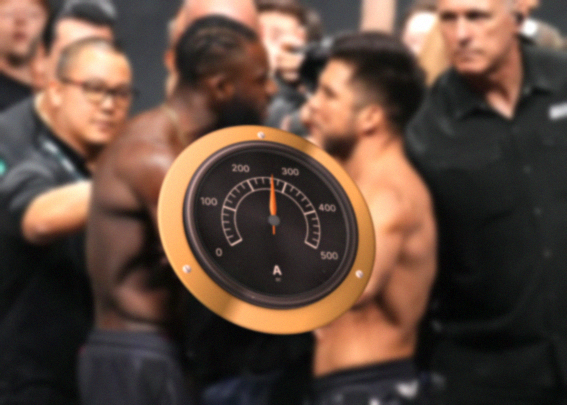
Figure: 260A
